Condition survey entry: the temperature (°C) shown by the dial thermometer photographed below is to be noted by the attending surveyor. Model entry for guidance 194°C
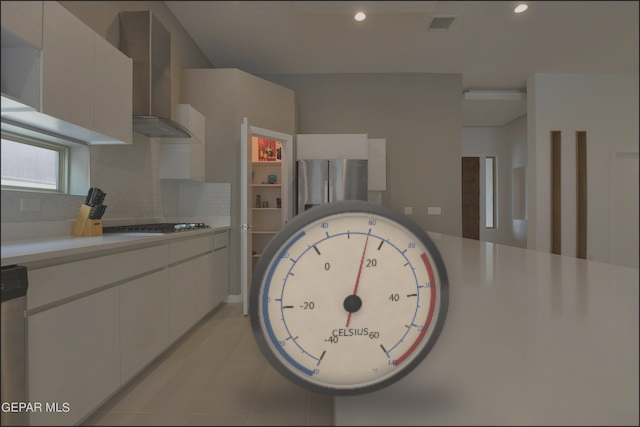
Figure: 15°C
